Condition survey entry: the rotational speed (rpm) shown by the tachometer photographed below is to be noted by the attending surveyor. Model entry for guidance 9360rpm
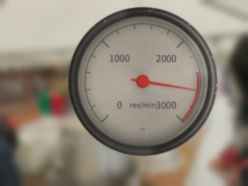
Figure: 2600rpm
